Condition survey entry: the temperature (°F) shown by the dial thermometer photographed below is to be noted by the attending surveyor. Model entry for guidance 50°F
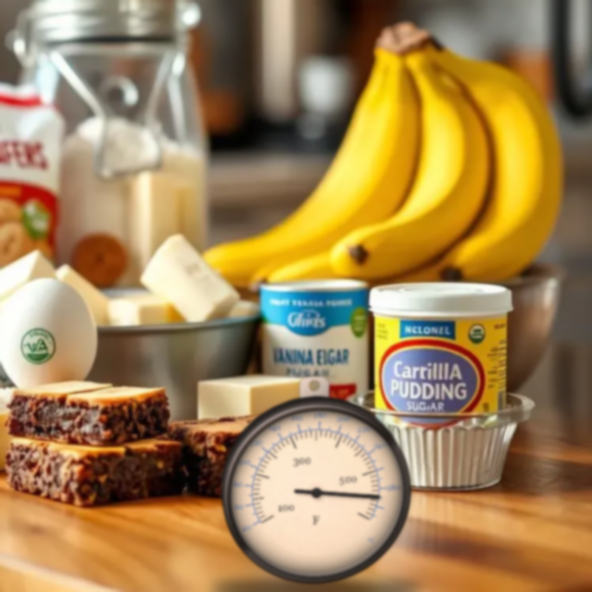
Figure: 550°F
